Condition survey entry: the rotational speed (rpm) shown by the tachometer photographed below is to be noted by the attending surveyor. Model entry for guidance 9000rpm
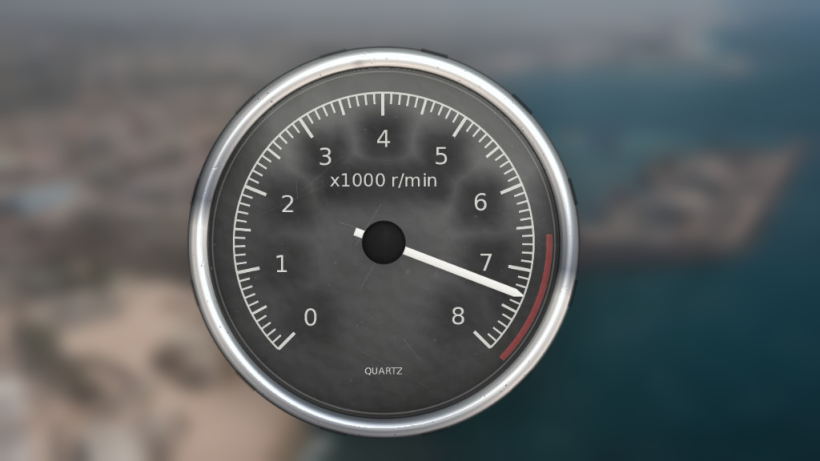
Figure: 7300rpm
